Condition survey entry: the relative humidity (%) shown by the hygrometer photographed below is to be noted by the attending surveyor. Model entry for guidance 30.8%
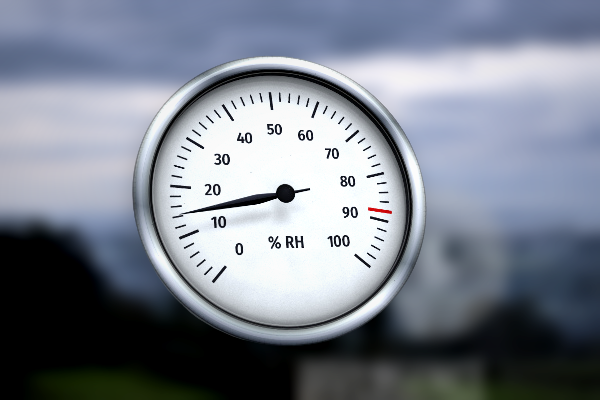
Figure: 14%
